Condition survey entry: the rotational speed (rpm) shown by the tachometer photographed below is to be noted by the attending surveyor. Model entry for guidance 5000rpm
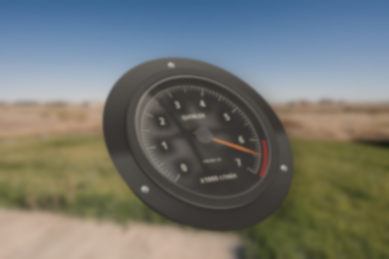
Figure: 6500rpm
